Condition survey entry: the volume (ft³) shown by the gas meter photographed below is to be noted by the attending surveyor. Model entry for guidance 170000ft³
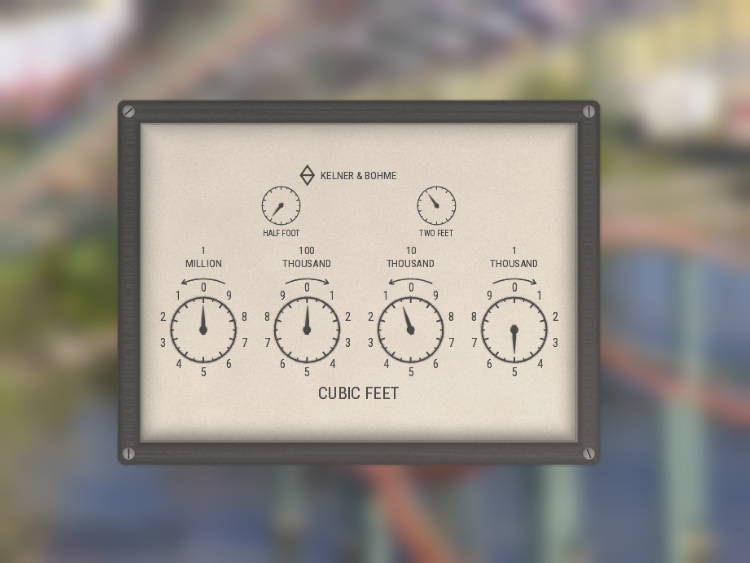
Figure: 500ft³
